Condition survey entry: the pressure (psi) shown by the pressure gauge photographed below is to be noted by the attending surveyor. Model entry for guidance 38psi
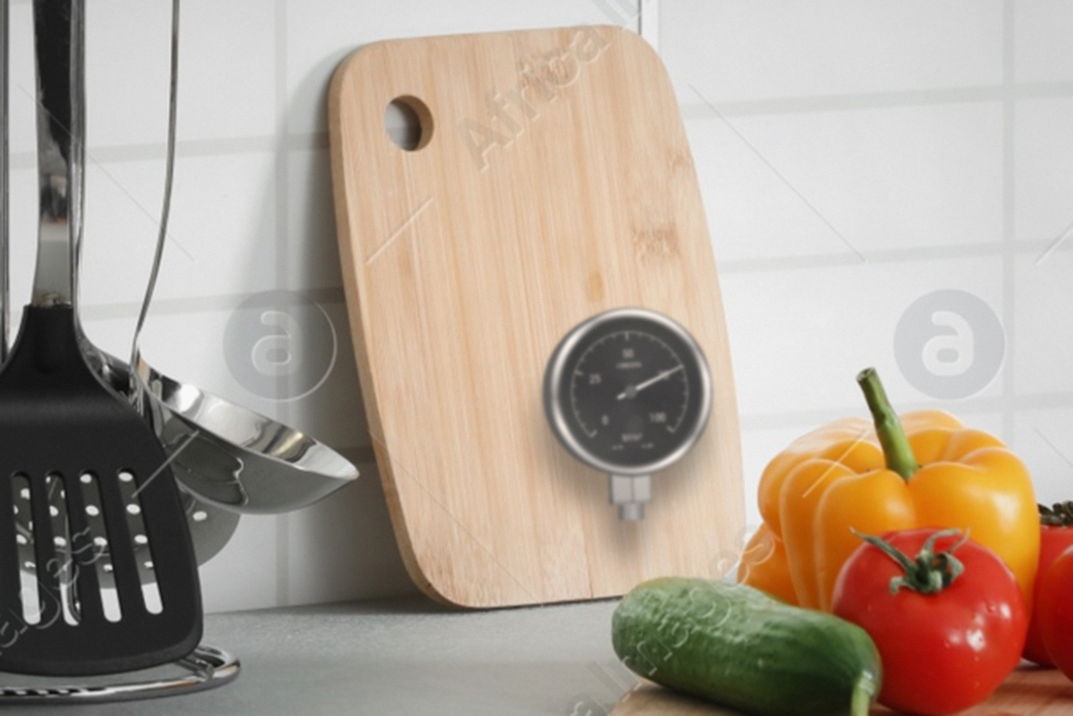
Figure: 75psi
